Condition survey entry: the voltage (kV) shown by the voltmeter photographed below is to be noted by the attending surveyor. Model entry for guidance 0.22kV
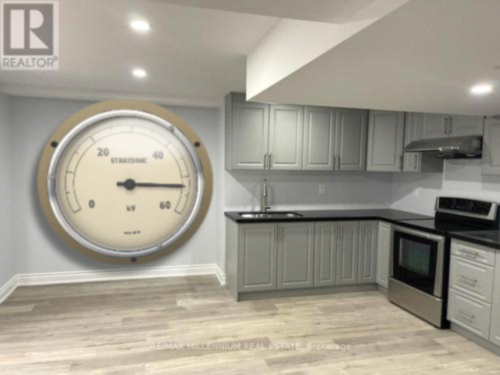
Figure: 52.5kV
